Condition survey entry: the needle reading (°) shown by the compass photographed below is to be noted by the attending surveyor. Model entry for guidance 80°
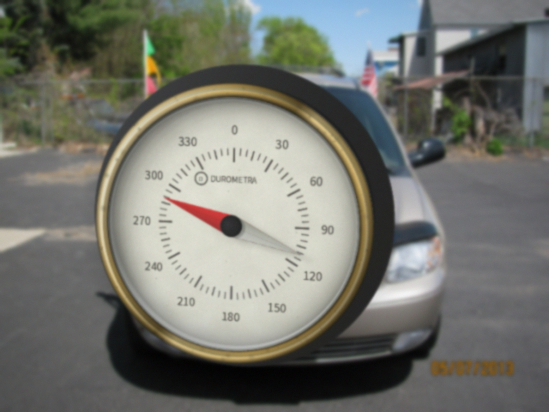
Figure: 290°
